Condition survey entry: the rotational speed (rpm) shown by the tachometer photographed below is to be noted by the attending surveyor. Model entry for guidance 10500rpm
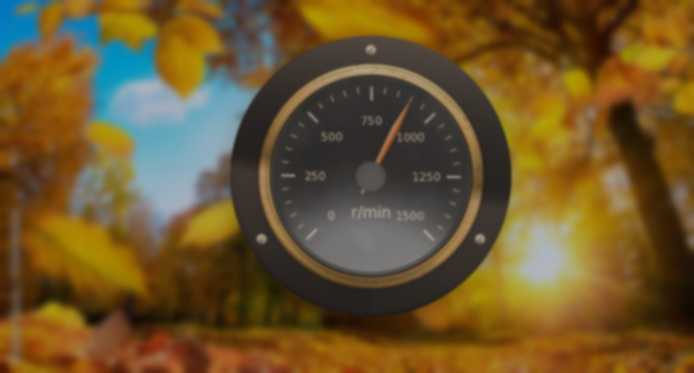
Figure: 900rpm
